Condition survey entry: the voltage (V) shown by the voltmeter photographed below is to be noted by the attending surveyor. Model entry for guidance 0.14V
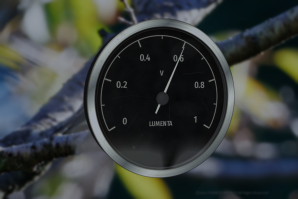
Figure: 0.6V
